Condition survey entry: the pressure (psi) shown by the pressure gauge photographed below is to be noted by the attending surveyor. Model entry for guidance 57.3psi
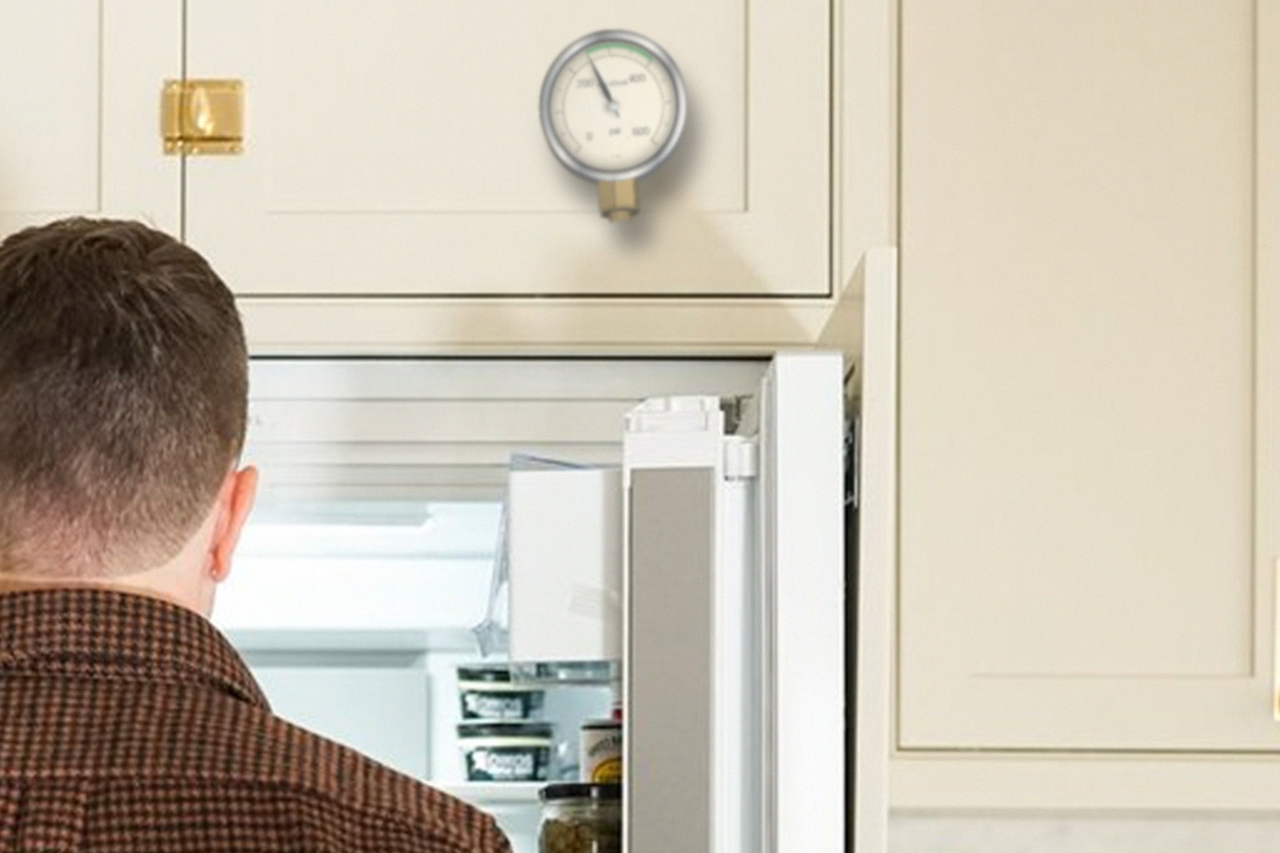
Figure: 250psi
